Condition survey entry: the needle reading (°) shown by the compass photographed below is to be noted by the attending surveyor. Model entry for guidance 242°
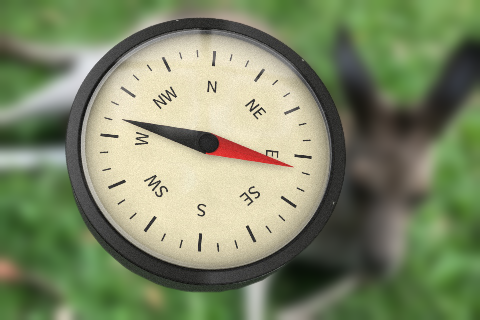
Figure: 100°
